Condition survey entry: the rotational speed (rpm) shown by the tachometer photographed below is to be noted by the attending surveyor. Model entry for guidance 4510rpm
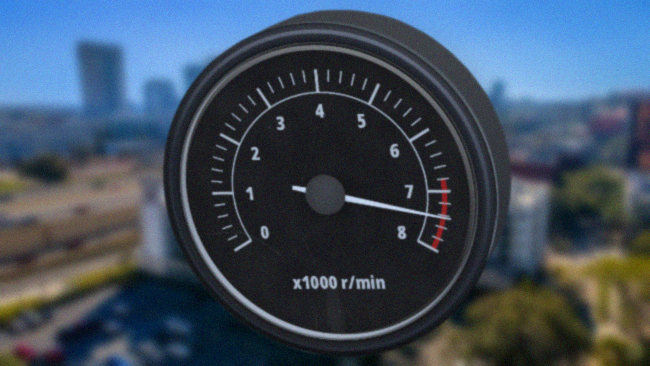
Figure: 7400rpm
